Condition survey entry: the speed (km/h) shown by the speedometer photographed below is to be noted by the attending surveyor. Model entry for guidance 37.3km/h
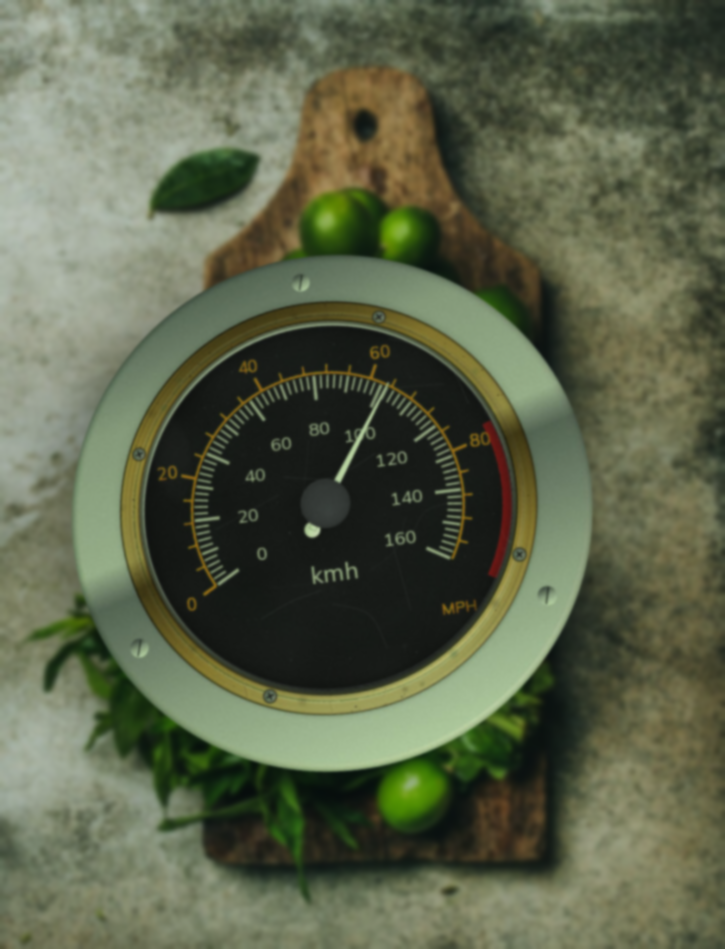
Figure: 102km/h
